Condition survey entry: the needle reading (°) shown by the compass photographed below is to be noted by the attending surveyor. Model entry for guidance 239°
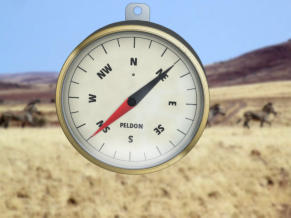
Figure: 225°
